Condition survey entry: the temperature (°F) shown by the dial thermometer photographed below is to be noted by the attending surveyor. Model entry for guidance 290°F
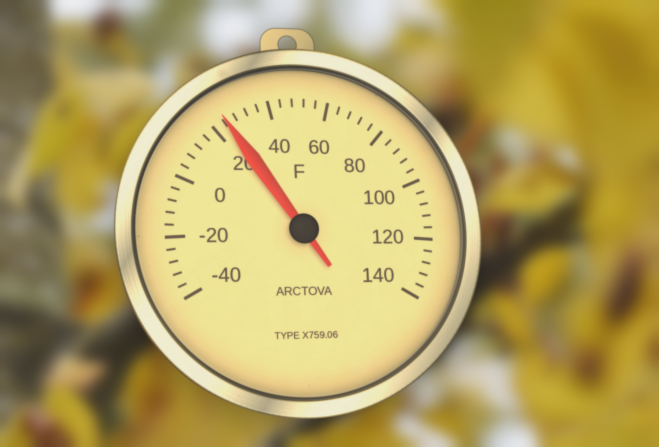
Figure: 24°F
